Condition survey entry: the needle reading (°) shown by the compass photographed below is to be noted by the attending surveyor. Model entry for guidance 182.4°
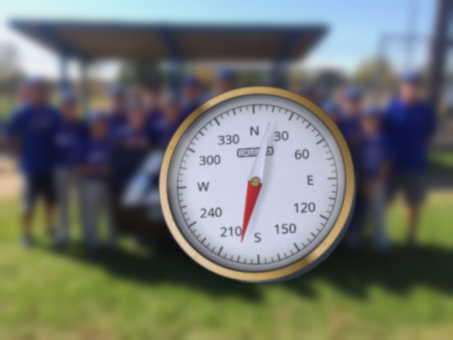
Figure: 195°
